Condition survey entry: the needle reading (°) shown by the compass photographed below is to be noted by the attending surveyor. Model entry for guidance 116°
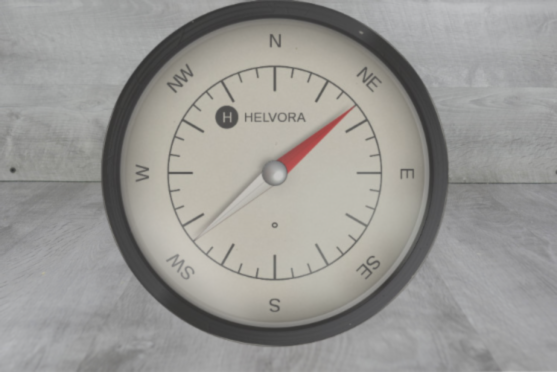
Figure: 50°
